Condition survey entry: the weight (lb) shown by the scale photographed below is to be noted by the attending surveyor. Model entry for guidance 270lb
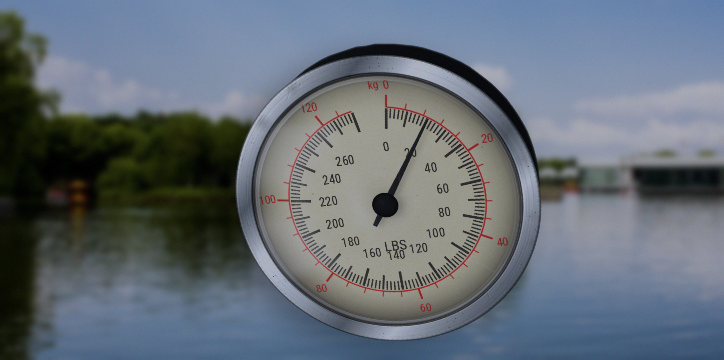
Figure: 20lb
